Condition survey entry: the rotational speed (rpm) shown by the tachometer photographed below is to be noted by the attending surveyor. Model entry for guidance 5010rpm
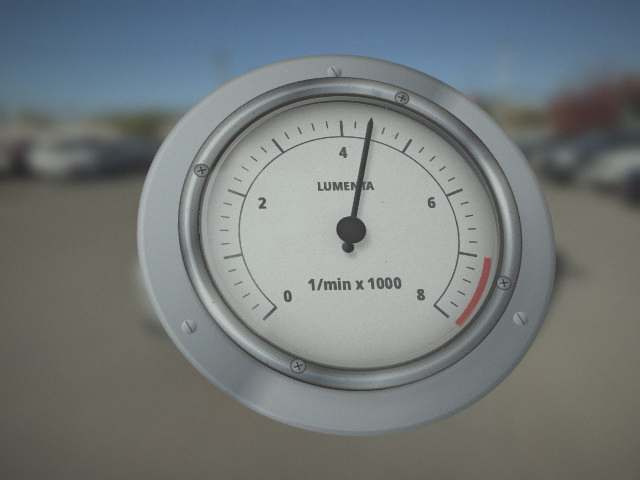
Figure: 4400rpm
